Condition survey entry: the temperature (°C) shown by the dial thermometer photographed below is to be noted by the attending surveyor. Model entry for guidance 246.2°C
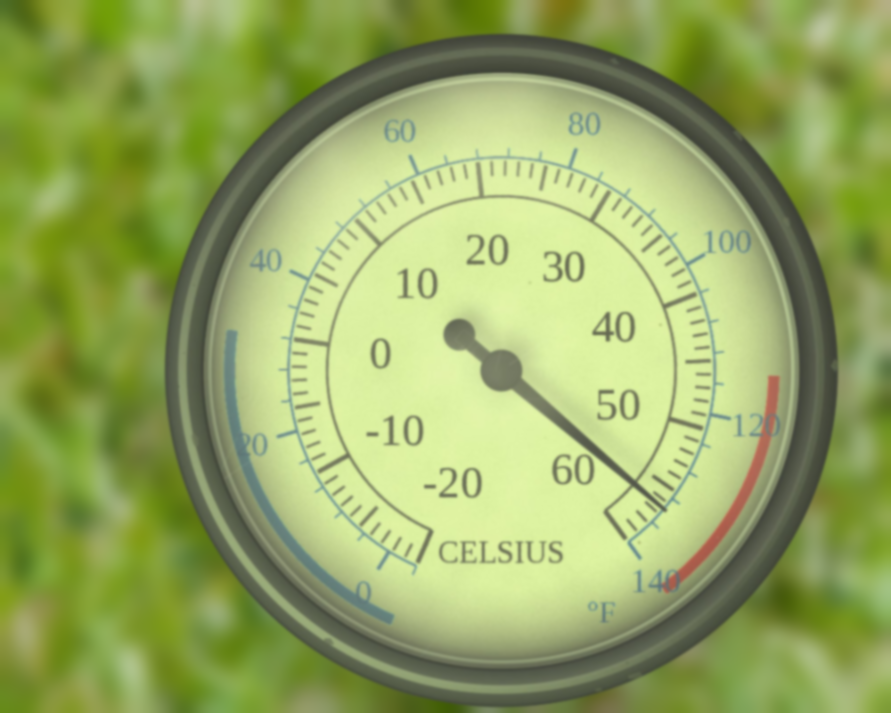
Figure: 56.5°C
